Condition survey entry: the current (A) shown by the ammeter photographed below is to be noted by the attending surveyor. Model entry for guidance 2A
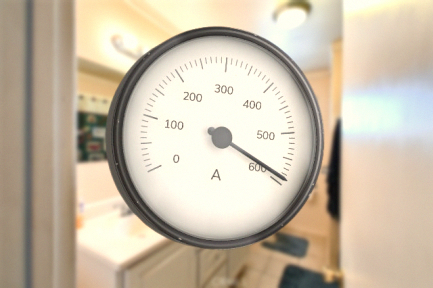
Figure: 590A
